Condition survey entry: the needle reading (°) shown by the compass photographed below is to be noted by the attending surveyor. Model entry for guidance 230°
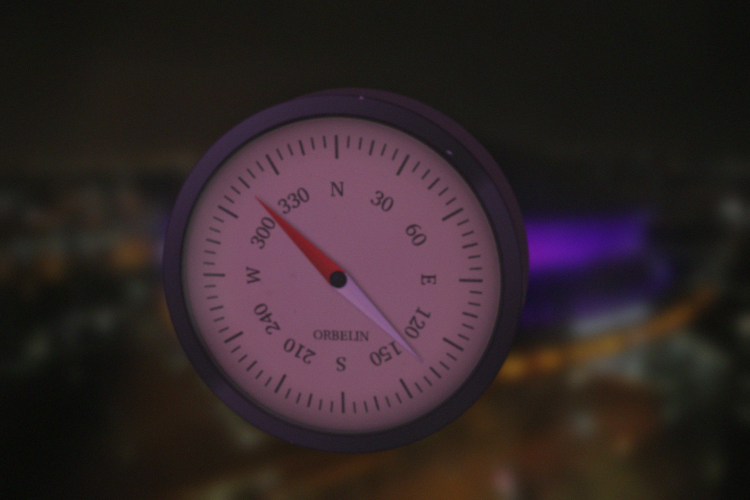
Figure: 315°
